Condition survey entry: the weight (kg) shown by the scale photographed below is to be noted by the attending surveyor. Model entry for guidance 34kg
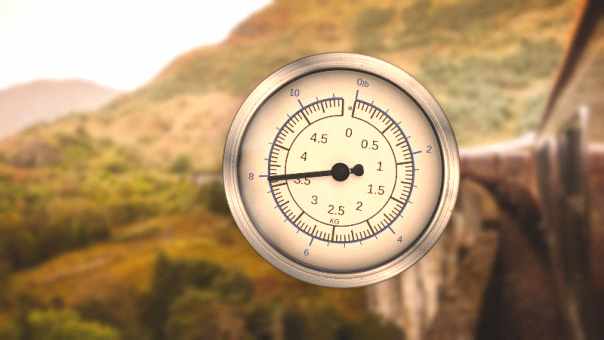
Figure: 3.6kg
